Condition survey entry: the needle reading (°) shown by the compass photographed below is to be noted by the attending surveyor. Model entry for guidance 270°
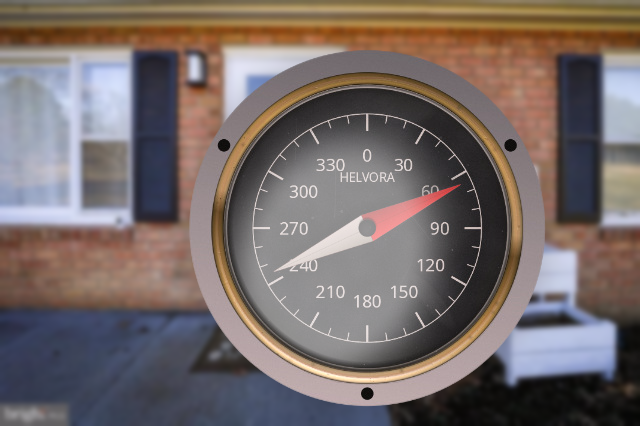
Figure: 65°
